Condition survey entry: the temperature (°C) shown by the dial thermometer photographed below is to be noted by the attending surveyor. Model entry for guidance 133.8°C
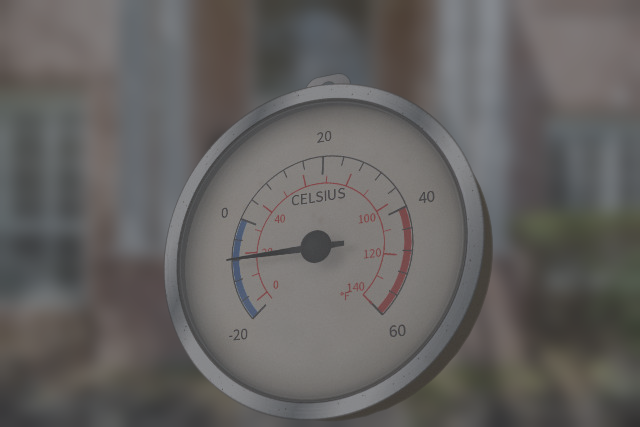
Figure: -8°C
